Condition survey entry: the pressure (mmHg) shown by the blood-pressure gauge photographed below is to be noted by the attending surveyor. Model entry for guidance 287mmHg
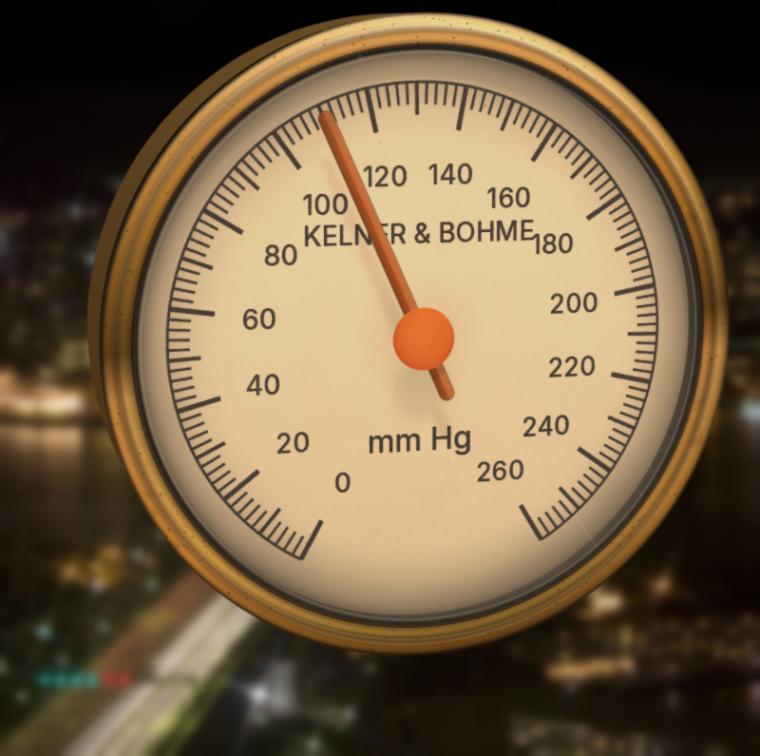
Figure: 110mmHg
